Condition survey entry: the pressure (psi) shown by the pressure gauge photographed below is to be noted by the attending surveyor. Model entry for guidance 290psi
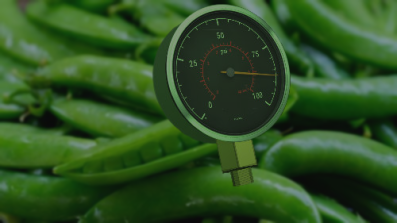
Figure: 87.5psi
